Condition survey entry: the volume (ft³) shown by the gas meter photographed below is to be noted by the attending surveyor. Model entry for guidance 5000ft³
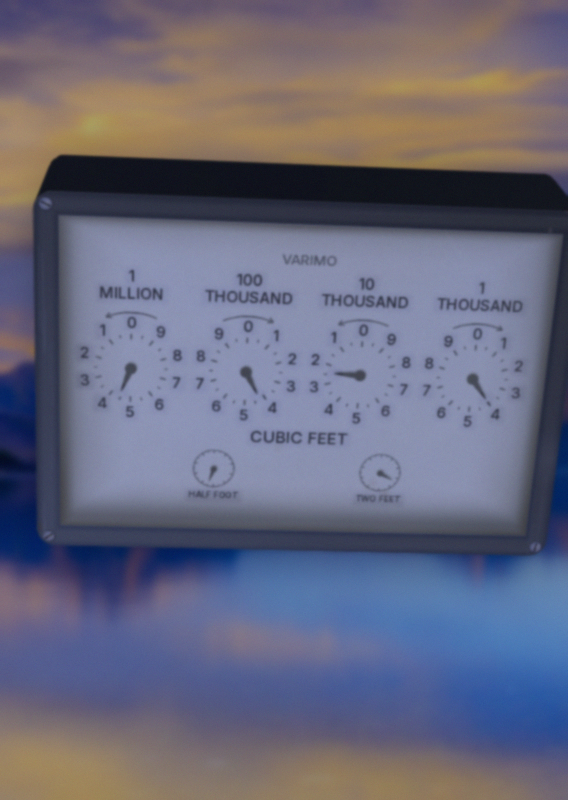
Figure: 442400ft³
